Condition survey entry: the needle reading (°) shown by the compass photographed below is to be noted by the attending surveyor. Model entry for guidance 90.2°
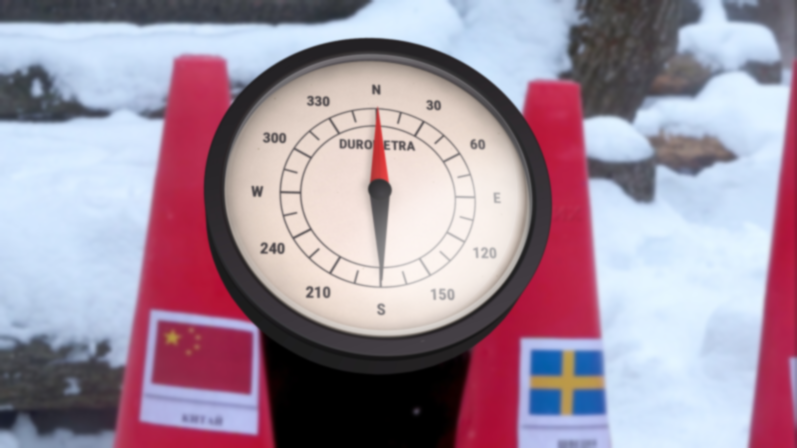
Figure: 0°
